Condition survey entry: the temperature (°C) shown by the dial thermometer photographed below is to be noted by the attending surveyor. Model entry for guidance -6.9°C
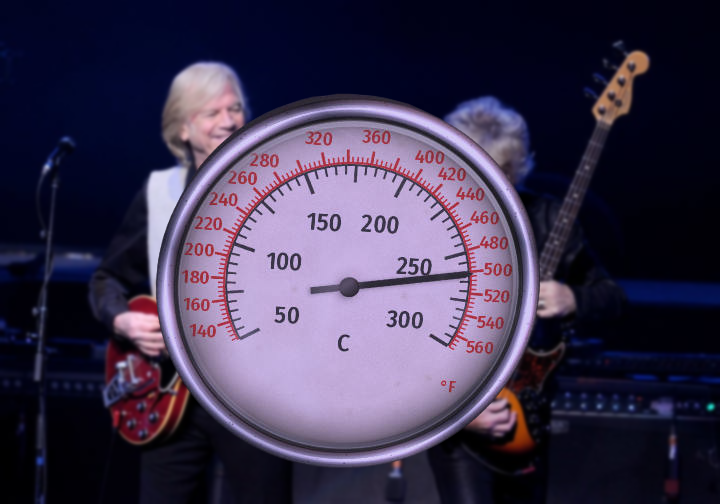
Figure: 260°C
